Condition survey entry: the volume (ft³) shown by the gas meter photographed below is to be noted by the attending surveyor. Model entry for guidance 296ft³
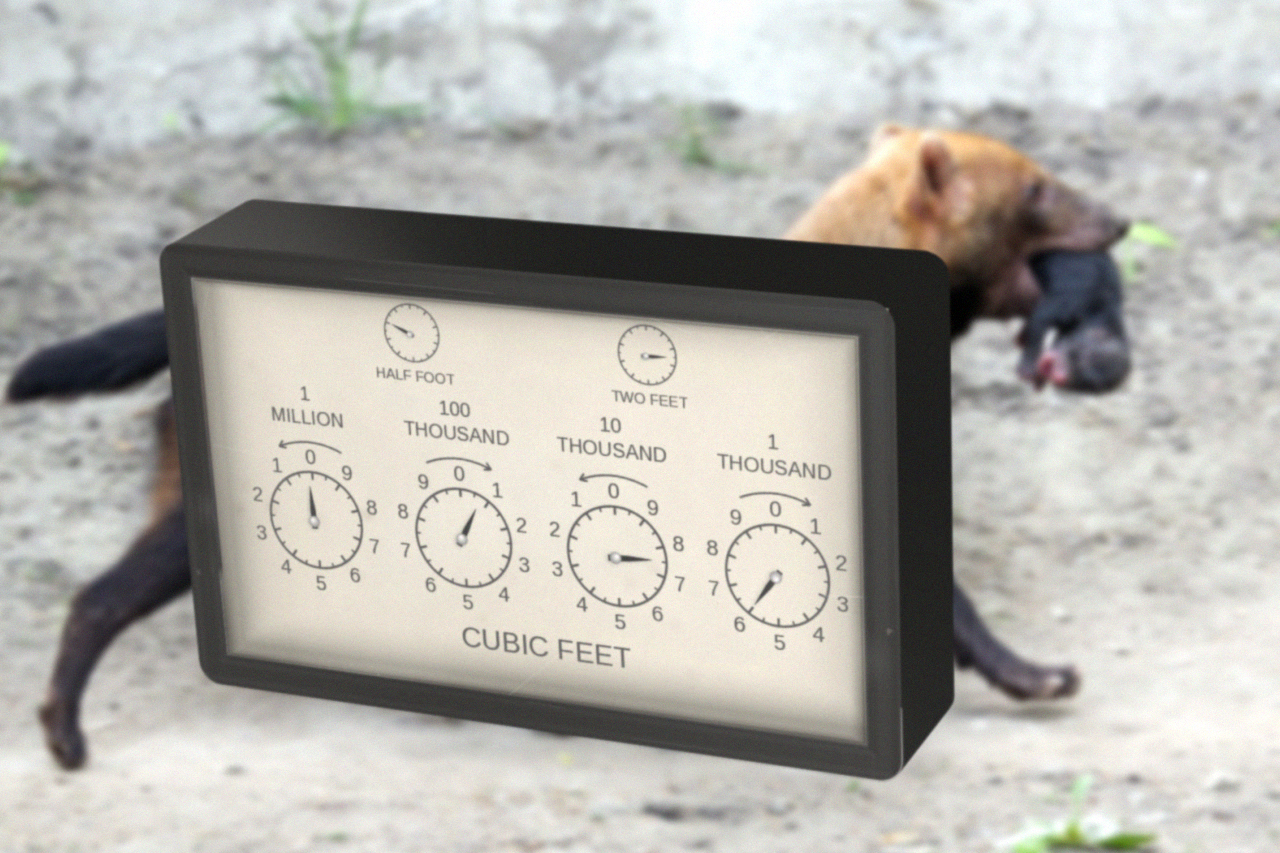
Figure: 7600ft³
